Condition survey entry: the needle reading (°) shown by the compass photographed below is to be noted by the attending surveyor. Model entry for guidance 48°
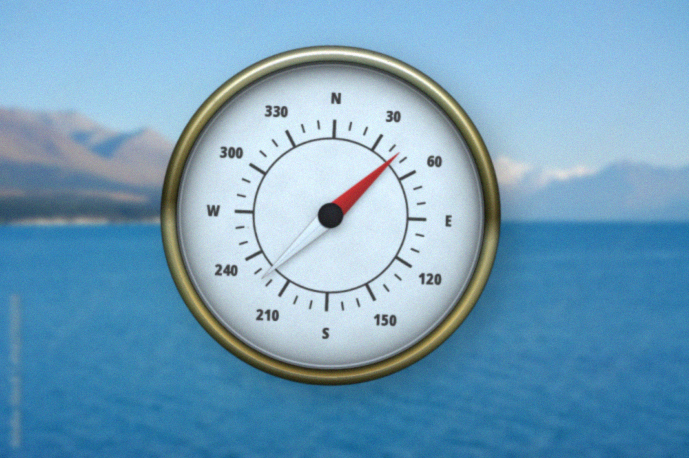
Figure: 45°
